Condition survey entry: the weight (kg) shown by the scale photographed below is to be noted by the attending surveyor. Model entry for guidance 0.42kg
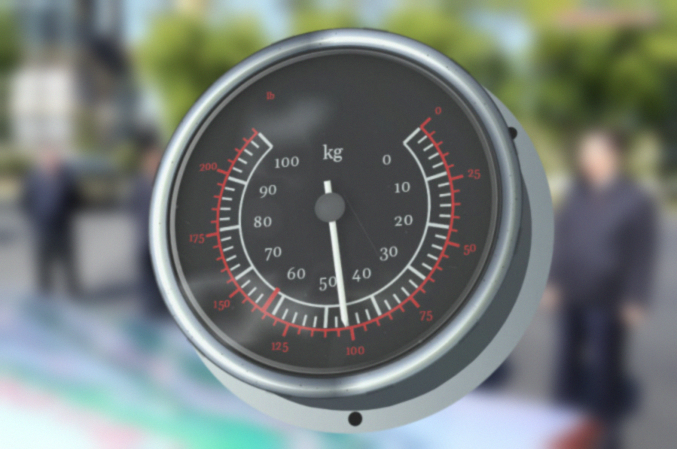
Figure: 46kg
